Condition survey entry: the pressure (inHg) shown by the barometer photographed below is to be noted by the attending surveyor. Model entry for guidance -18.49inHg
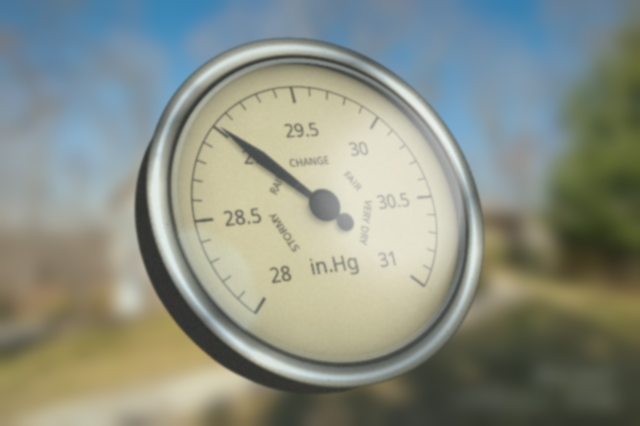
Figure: 29inHg
